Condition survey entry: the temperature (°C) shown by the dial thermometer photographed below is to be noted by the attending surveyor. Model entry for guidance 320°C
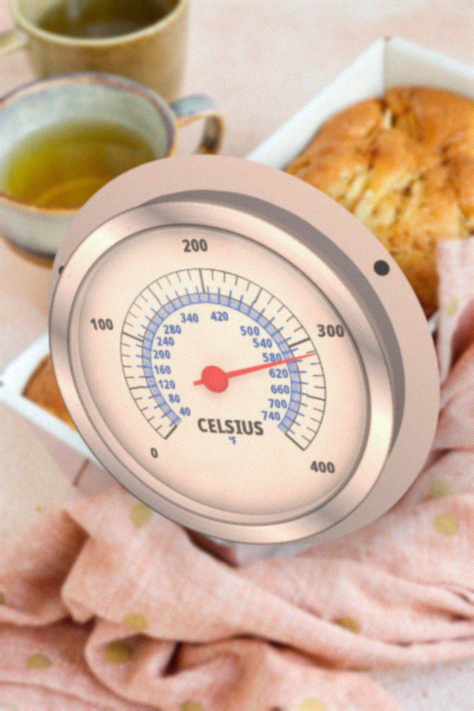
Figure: 310°C
